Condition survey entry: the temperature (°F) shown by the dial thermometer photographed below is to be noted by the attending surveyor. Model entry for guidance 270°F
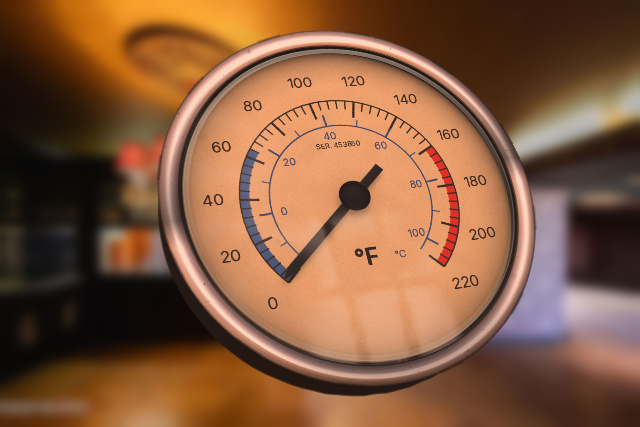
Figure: 2°F
